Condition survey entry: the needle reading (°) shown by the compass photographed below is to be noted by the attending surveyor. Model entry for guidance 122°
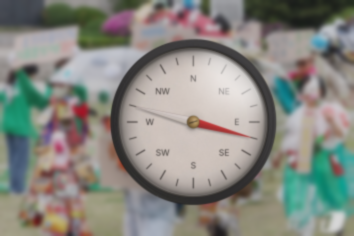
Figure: 105°
